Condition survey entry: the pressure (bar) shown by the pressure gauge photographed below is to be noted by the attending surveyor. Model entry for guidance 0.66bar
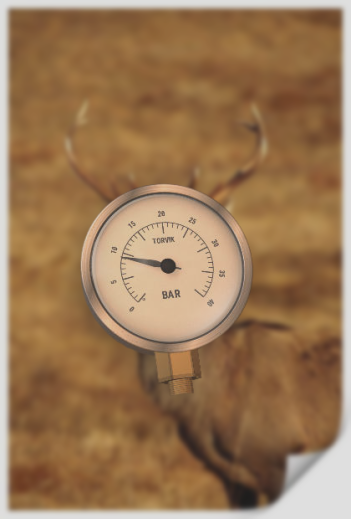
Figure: 9bar
